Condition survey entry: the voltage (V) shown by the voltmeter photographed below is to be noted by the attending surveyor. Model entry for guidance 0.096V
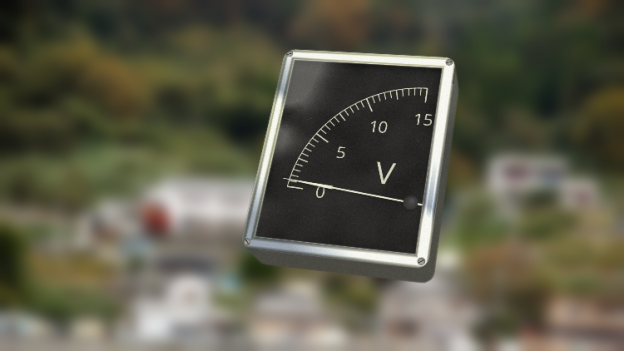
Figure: 0.5V
